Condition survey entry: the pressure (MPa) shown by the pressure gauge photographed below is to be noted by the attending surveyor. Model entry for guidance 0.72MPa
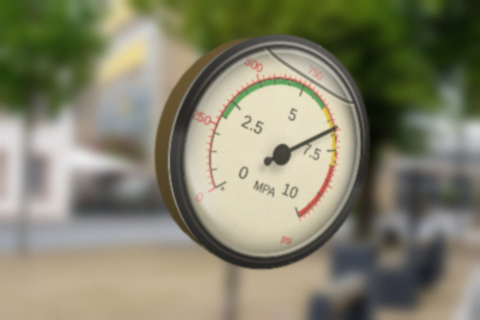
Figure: 6.75MPa
